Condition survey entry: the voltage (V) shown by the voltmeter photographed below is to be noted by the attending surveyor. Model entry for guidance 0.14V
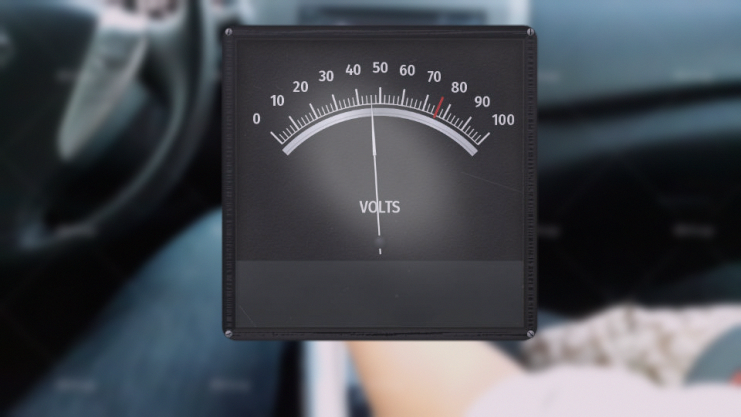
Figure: 46V
